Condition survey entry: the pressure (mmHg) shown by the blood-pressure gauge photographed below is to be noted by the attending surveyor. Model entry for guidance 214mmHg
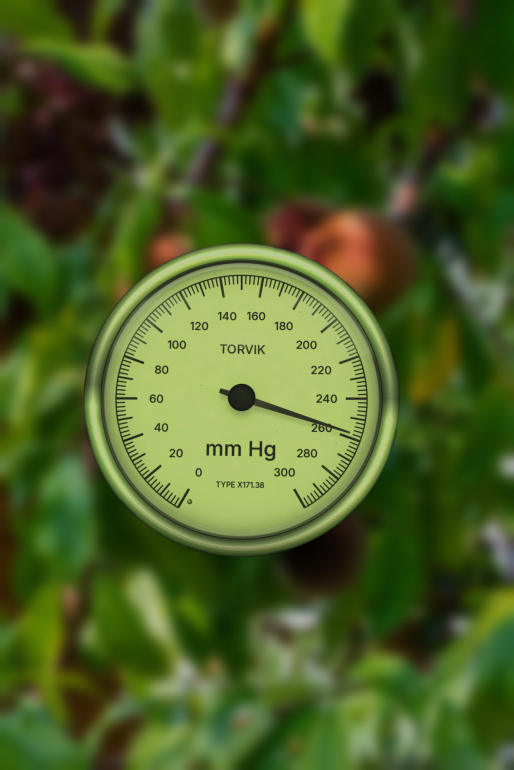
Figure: 258mmHg
